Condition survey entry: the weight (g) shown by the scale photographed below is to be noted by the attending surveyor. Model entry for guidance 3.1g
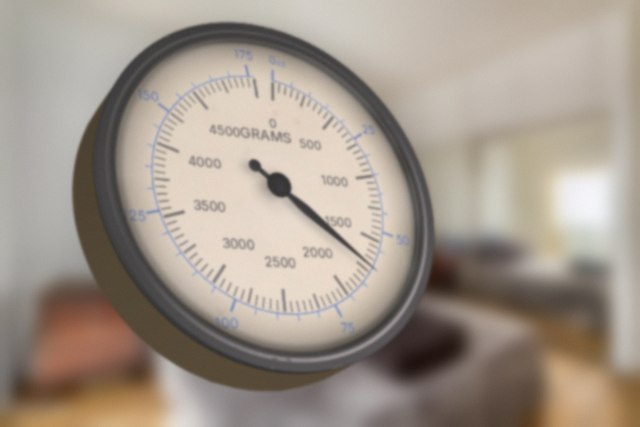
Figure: 1750g
